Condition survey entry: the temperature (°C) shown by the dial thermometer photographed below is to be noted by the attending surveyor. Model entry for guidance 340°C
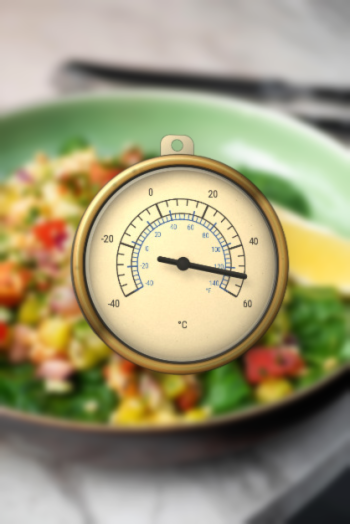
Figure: 52°C
